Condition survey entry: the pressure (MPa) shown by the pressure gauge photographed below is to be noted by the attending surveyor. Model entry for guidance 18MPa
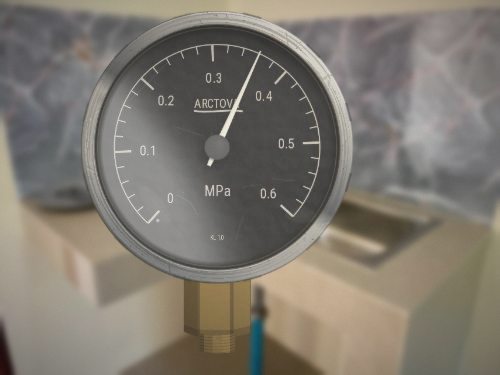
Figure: 0.36MPa
